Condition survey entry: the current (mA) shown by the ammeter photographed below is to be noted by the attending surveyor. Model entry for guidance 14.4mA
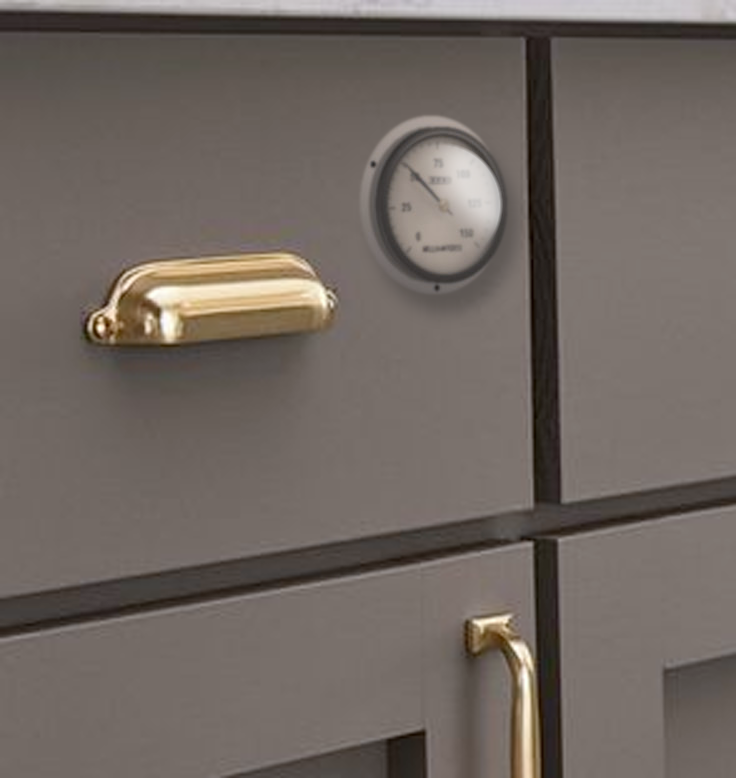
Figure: 50mA
